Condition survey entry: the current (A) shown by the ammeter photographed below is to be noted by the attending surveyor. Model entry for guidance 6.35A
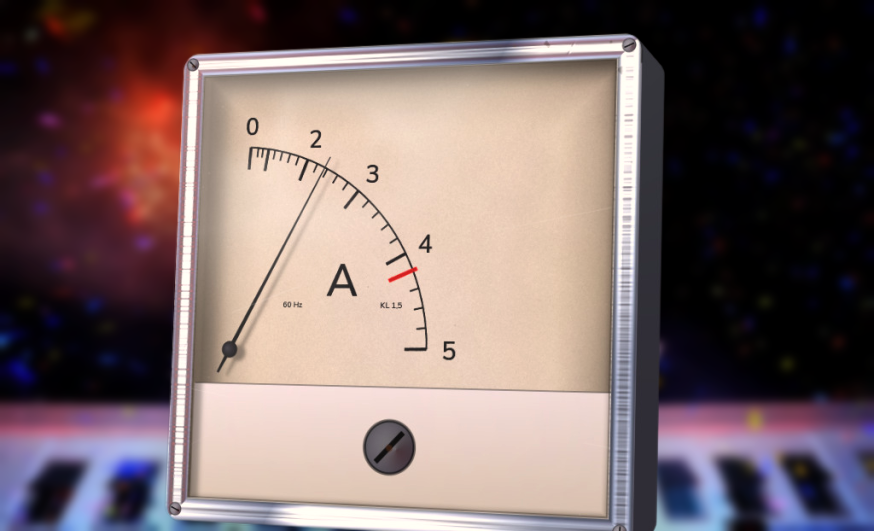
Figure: 2.4A
